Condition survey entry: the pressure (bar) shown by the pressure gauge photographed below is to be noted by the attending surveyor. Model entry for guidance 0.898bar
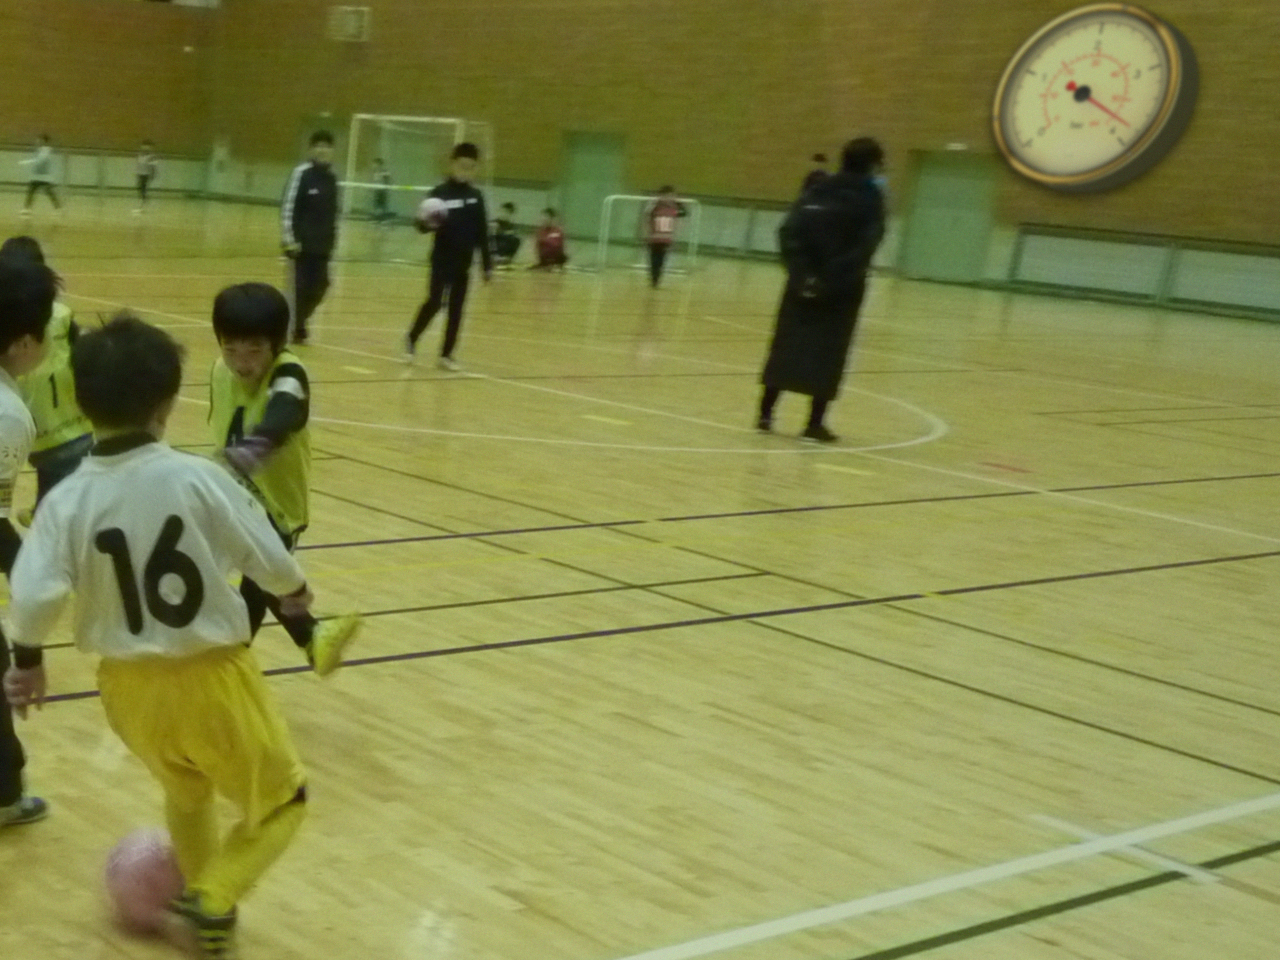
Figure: 3.8bar
